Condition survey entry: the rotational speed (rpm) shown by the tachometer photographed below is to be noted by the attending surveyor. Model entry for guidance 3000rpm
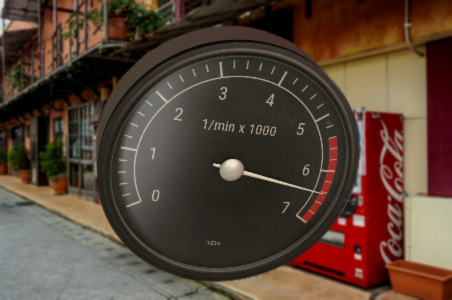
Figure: 6400rpm
